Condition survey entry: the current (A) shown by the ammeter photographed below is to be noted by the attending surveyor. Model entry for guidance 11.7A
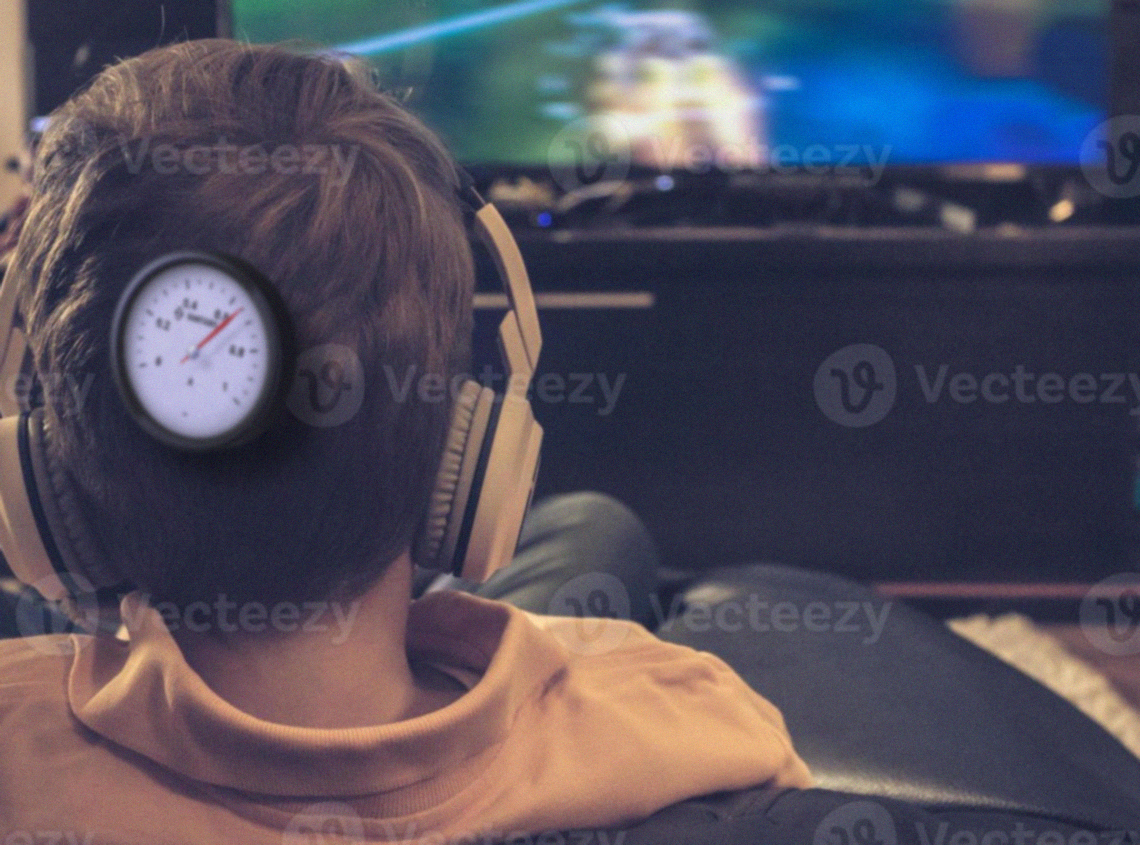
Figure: 0.65A
